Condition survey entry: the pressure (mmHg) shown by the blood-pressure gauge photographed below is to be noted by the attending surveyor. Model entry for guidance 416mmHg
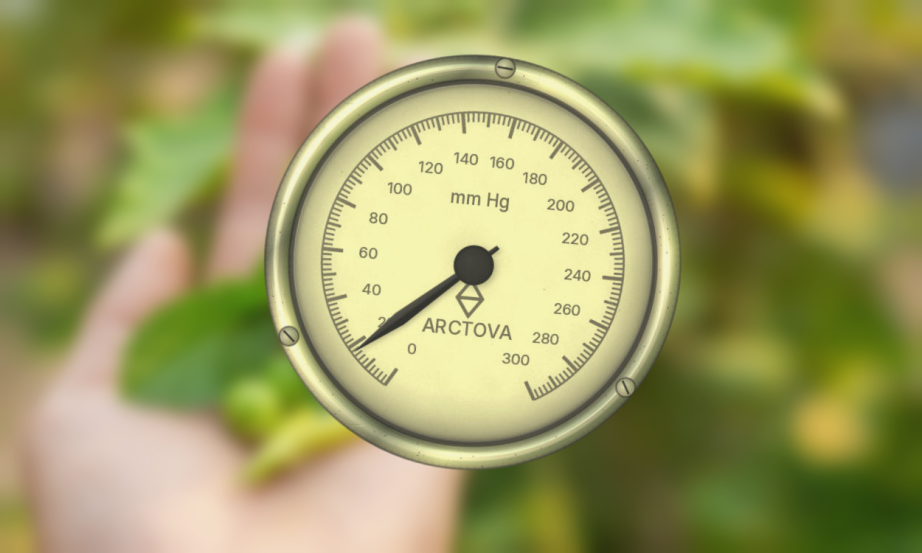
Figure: 18mmHg
